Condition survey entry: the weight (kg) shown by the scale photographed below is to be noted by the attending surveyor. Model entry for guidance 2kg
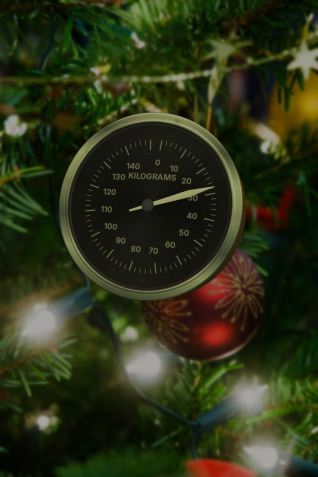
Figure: 28kg
